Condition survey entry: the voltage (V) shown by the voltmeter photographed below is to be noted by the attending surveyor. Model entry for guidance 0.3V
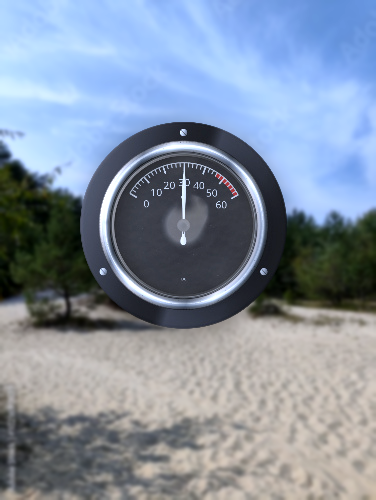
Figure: 30V
